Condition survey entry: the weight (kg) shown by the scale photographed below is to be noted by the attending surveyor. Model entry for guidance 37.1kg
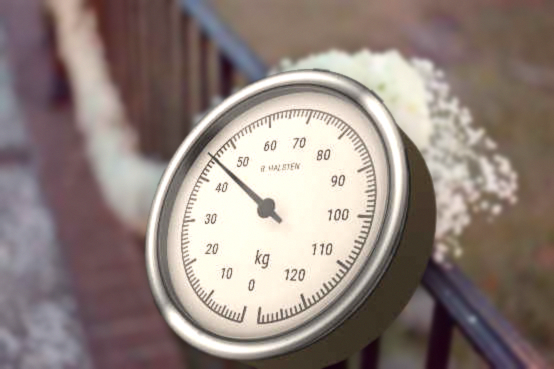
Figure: 45kg
